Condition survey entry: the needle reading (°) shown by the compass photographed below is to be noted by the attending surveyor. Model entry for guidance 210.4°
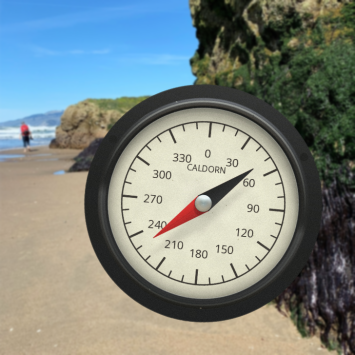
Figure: 230°
